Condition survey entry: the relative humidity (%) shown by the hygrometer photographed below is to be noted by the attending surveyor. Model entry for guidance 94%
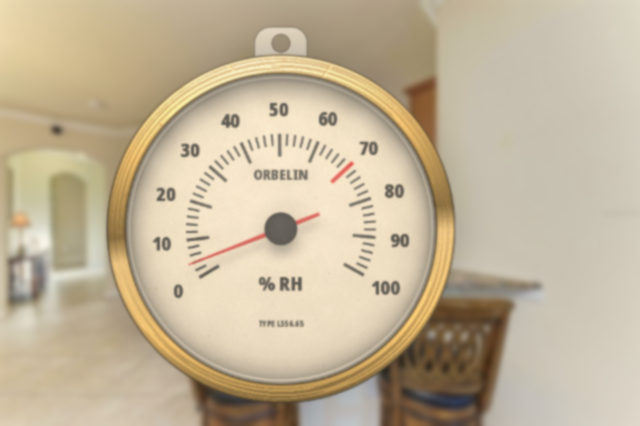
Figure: 4%
